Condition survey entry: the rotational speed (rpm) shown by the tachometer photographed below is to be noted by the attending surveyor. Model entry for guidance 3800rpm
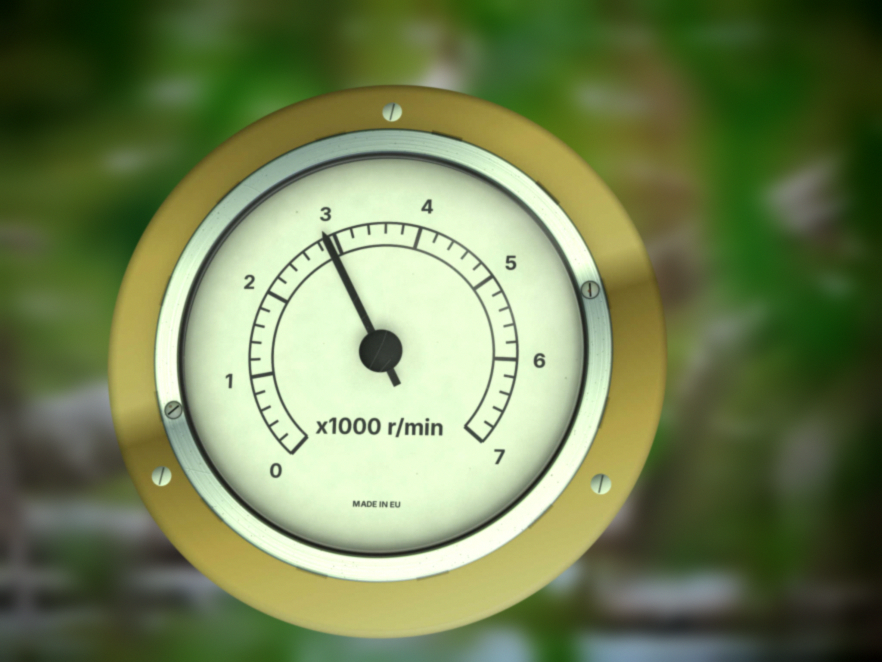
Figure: 2900rpm
